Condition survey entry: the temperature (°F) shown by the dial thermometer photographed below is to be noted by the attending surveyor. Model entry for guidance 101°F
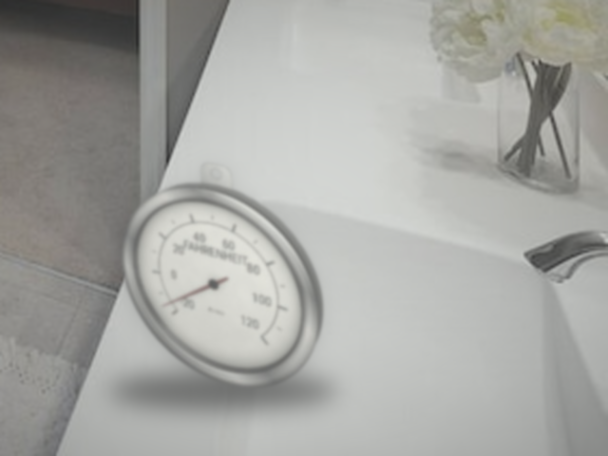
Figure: -15°F
